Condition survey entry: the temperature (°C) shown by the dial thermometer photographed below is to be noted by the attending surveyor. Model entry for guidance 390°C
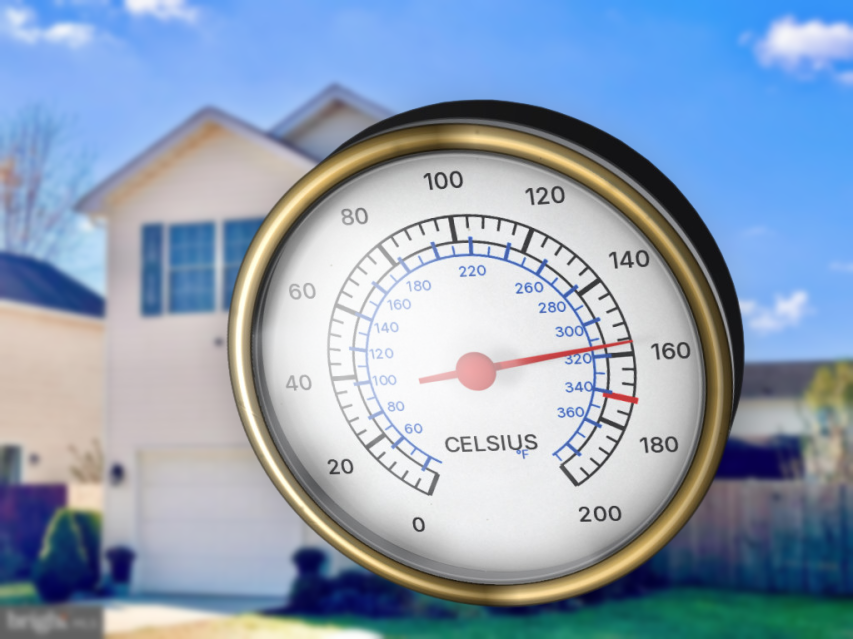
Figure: 156°C
